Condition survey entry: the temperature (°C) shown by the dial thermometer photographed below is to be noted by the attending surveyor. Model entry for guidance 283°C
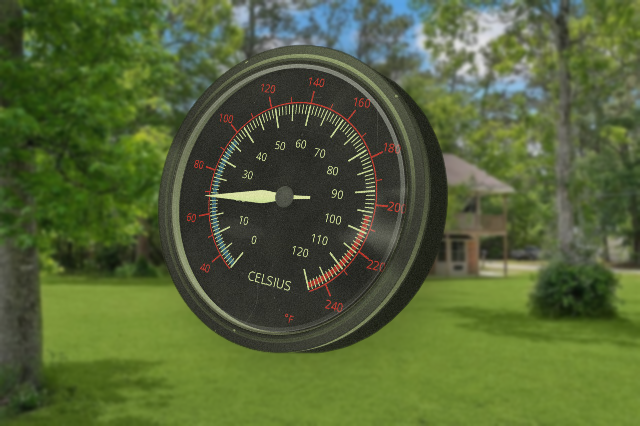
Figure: 20°C
